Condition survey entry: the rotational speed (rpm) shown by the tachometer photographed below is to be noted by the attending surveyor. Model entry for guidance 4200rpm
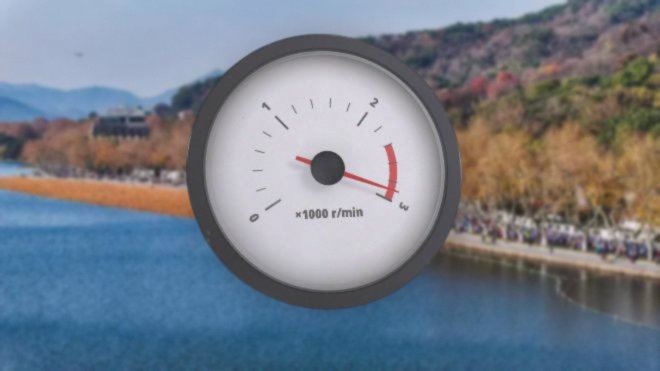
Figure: 2900rpm
